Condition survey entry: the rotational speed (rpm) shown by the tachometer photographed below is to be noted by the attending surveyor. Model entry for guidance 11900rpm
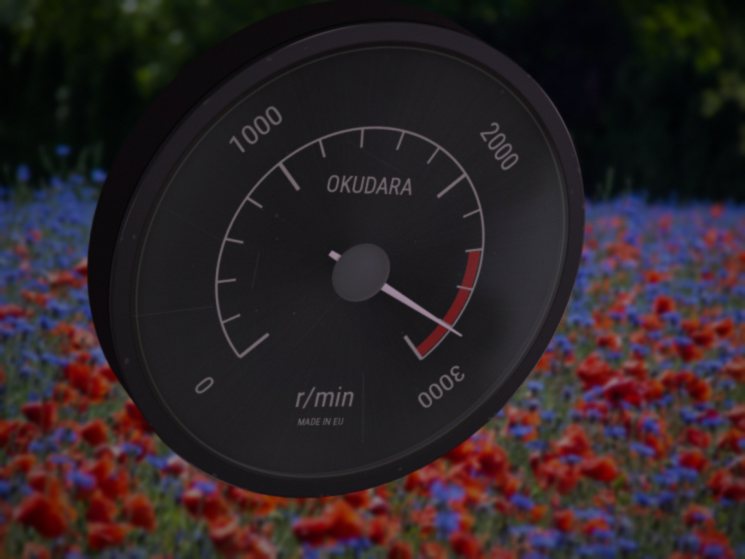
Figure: 2800rpm
